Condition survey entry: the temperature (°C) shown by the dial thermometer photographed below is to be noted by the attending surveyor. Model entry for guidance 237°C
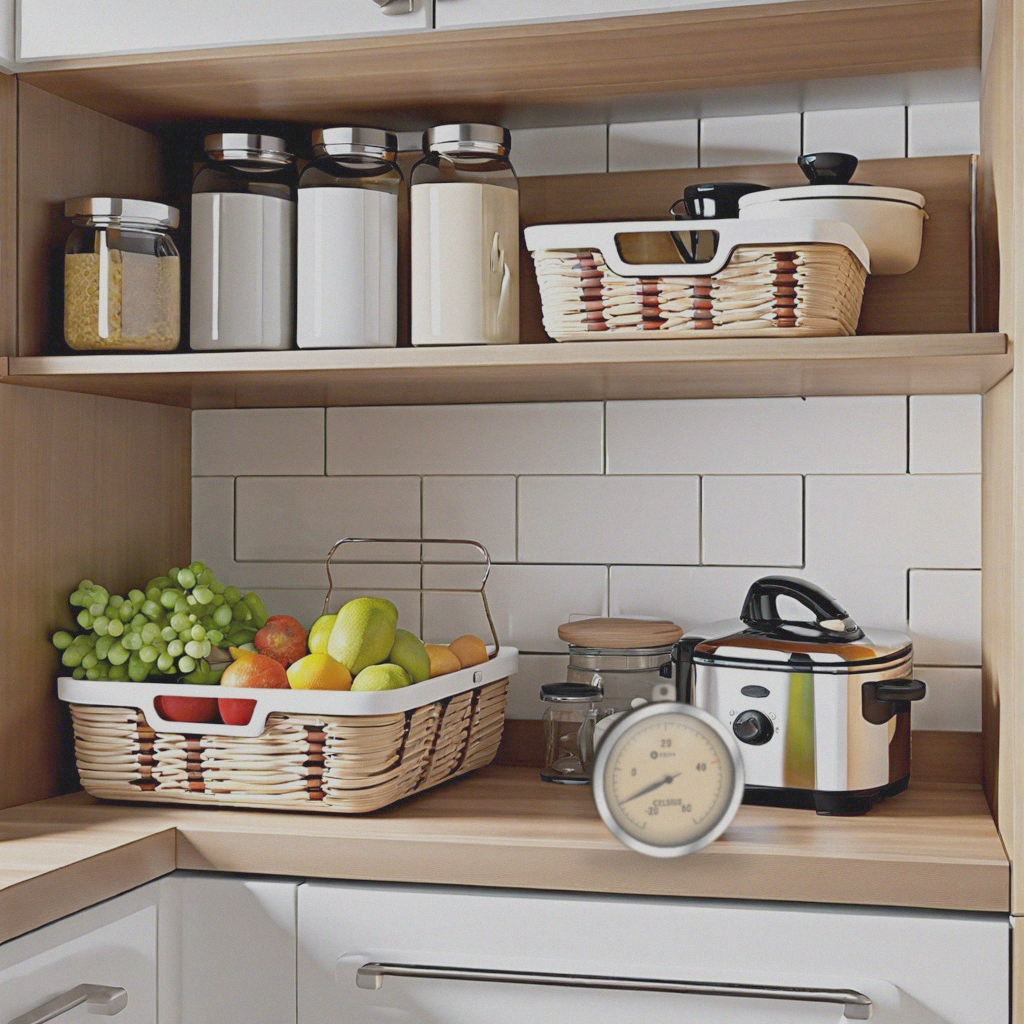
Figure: -10°C
